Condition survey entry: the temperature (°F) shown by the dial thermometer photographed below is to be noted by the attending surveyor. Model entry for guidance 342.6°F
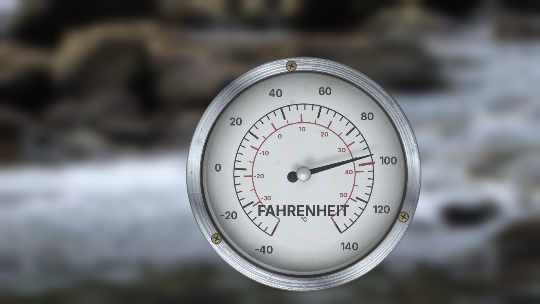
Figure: 96°F
